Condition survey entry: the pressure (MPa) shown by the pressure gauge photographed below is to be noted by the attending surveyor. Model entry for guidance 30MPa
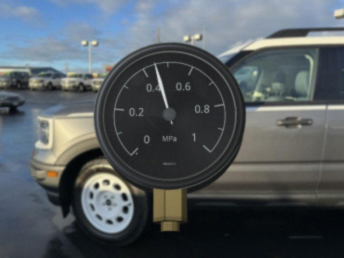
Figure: 0.45MPa
